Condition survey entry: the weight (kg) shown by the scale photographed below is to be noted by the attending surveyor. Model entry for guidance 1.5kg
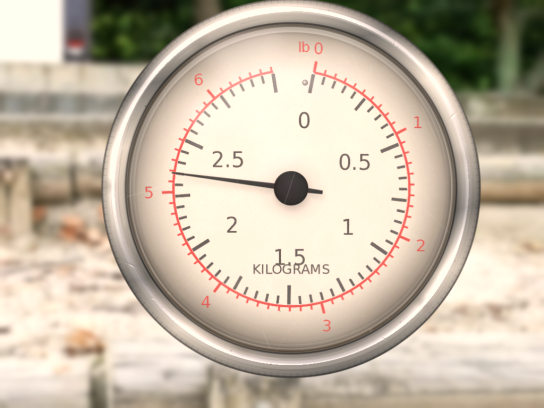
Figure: 2.35kg
